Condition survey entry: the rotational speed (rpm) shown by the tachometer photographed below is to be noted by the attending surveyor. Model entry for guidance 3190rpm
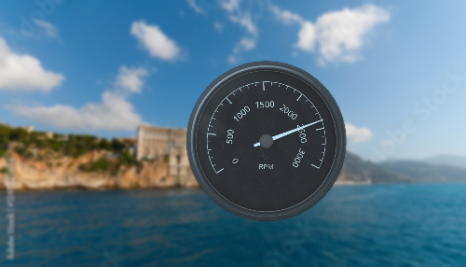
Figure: 2400rpm
